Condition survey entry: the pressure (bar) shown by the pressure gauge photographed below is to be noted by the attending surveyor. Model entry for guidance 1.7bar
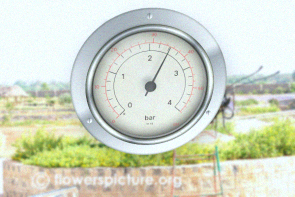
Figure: 2.4bar
